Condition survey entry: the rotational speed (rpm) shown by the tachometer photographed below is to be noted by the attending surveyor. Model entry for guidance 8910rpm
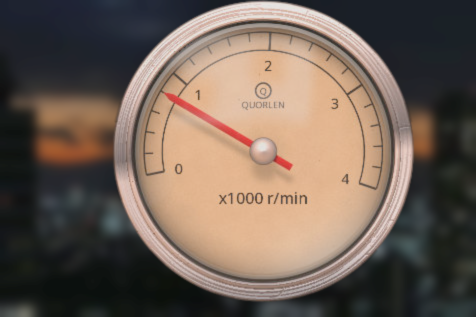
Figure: 800rpm
